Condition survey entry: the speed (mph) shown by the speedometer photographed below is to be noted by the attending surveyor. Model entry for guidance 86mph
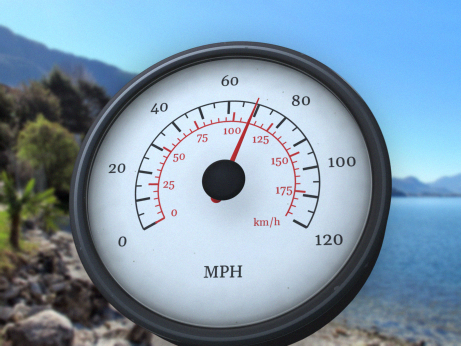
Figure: 70mph
